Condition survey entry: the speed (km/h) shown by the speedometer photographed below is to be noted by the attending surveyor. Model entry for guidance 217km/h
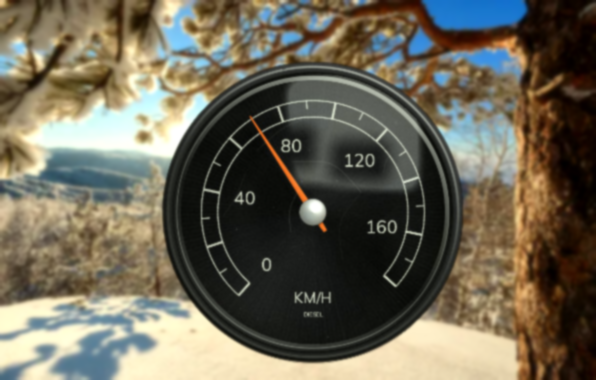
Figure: 70km/h
